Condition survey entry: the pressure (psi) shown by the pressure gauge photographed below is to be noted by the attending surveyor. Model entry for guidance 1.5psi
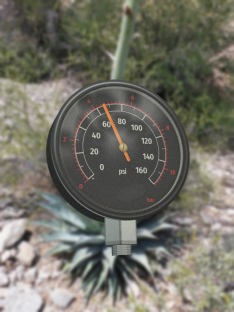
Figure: 65psi
